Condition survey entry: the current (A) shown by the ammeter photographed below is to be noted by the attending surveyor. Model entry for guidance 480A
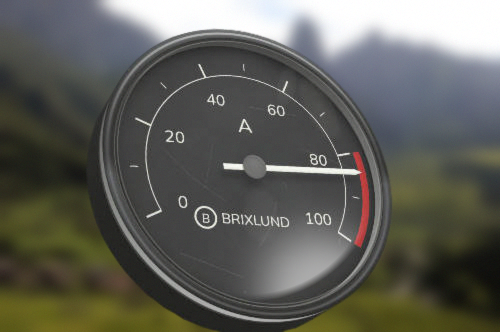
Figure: 85A
